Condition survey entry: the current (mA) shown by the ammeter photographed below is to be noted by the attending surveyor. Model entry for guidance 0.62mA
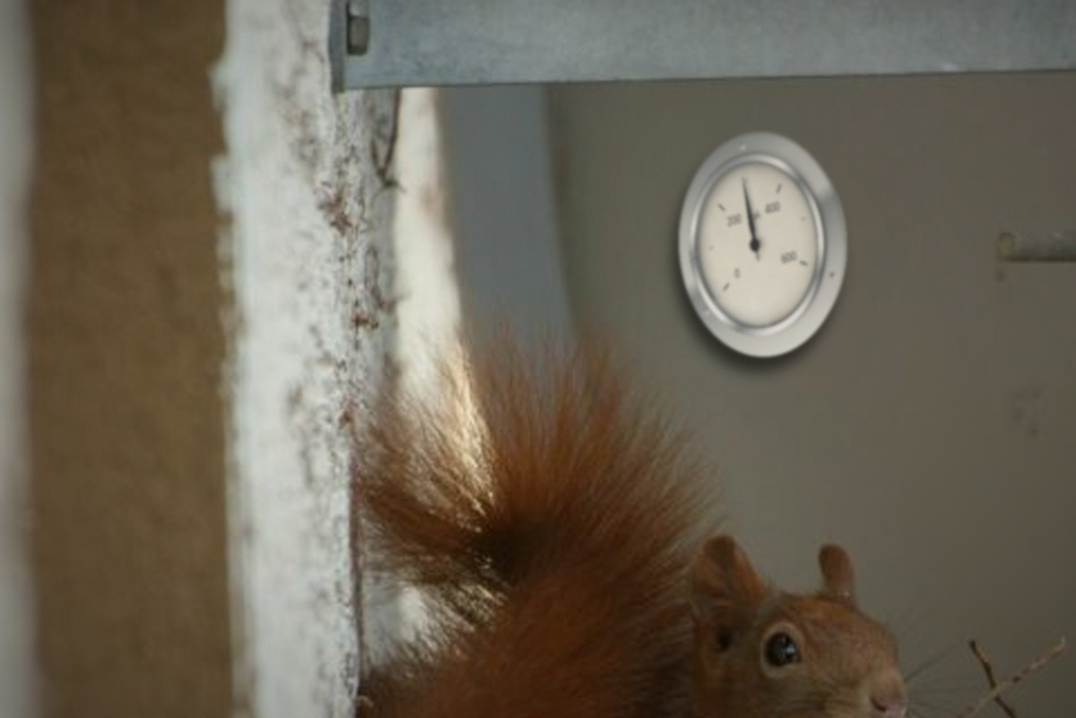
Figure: 300mA
